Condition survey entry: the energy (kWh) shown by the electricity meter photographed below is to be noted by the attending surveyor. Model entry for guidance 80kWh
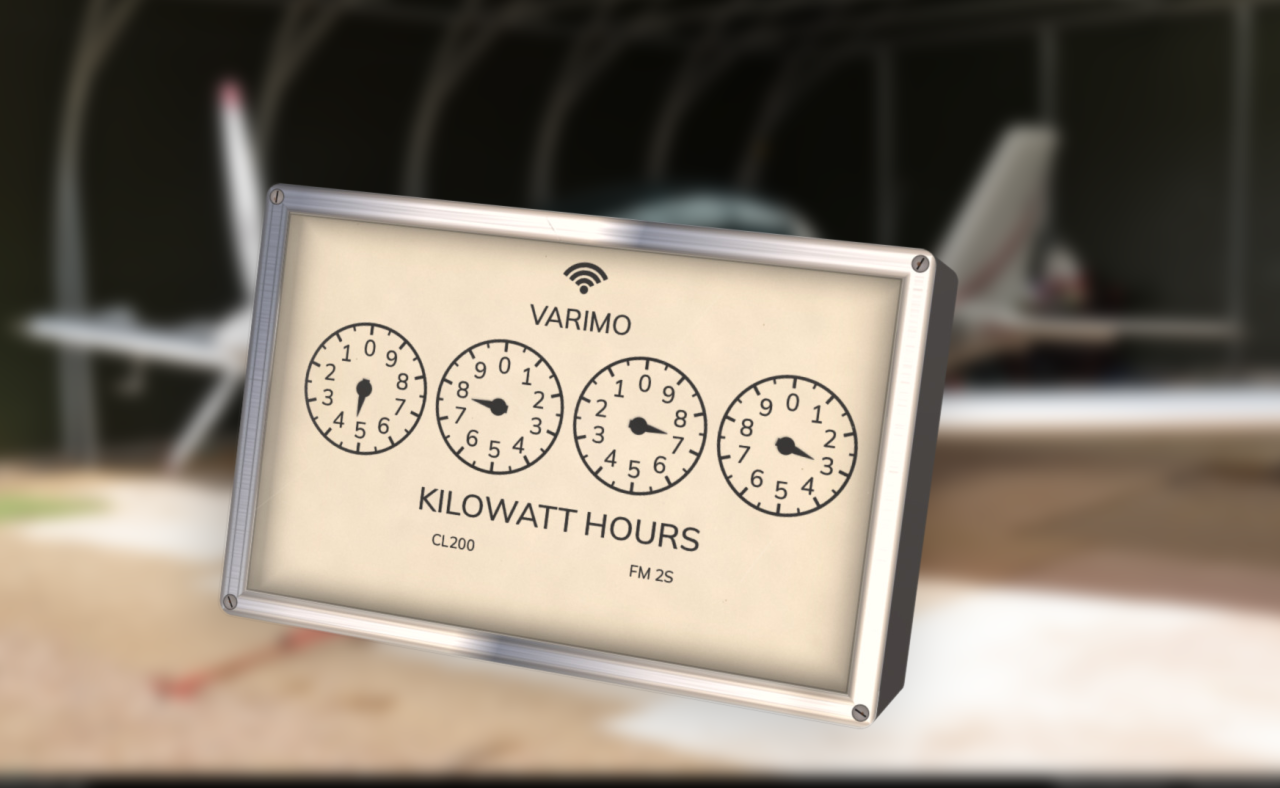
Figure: 4773kWh
